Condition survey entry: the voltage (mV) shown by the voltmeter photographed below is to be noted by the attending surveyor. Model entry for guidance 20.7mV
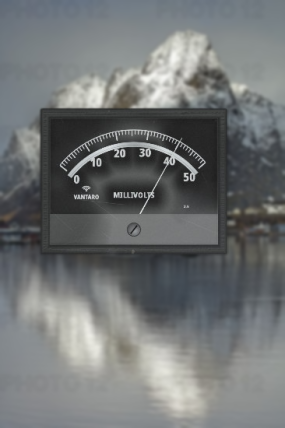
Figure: 40mV
